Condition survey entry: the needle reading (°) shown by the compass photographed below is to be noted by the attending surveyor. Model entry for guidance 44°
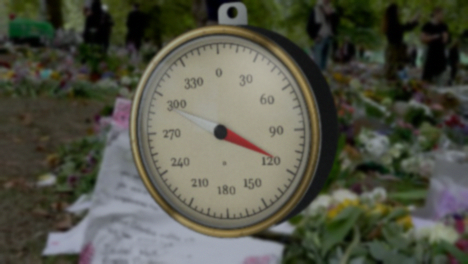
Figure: 115°
